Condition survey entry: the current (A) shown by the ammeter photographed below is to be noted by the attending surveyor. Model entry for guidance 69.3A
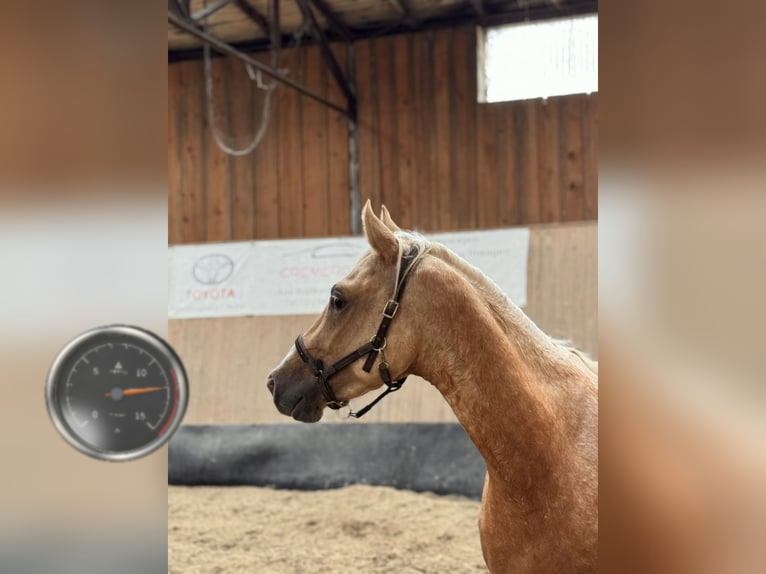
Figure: 12A
